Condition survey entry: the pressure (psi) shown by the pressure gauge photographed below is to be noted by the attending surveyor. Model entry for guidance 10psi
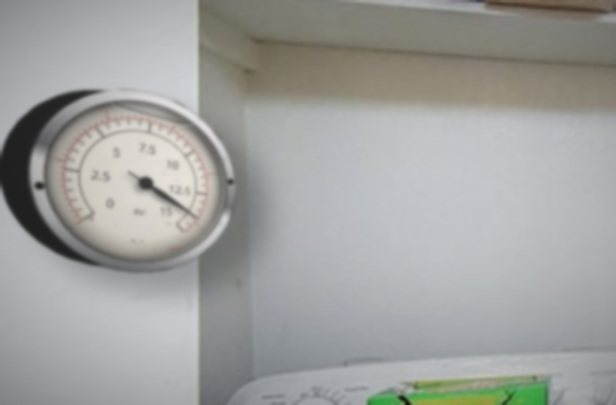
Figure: 14psi
